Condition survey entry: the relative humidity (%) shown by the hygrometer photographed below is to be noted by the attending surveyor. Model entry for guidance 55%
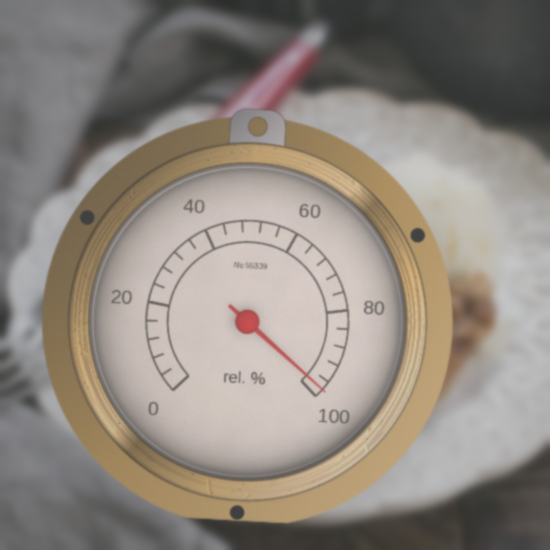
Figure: 98%
